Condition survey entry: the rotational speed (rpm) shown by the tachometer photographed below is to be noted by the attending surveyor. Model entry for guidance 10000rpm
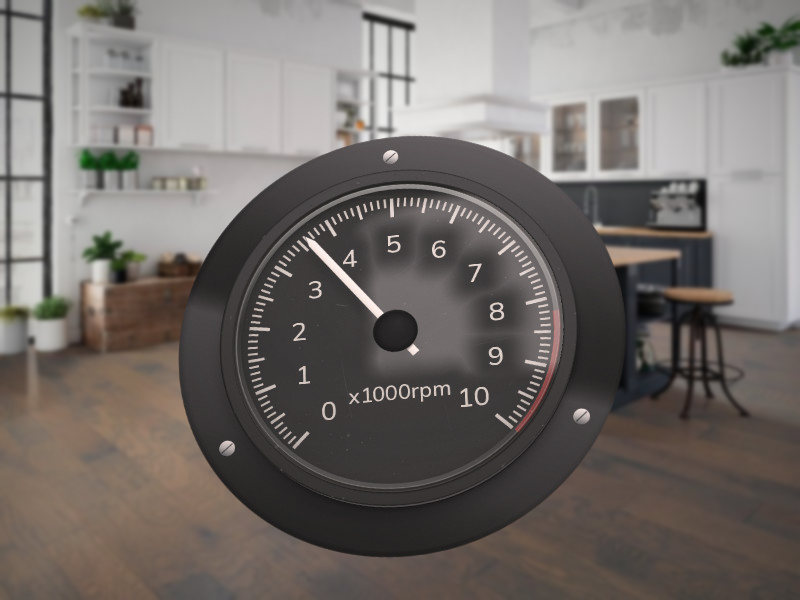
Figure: 3600rpm
